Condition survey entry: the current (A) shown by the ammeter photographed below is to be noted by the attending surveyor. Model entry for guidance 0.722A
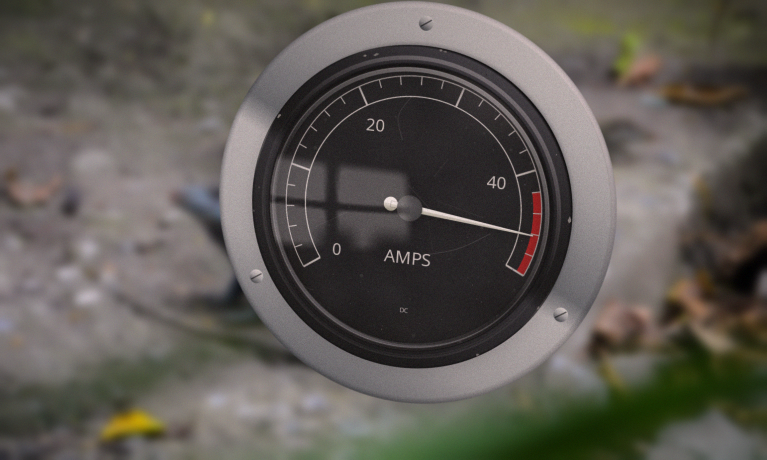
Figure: 46A
